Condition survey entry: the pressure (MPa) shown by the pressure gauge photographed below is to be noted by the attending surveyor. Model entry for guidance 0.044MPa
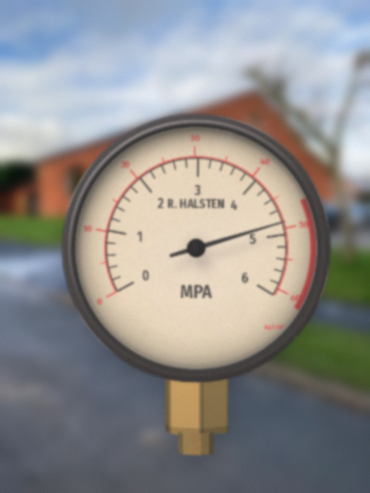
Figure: 4.8MPa
